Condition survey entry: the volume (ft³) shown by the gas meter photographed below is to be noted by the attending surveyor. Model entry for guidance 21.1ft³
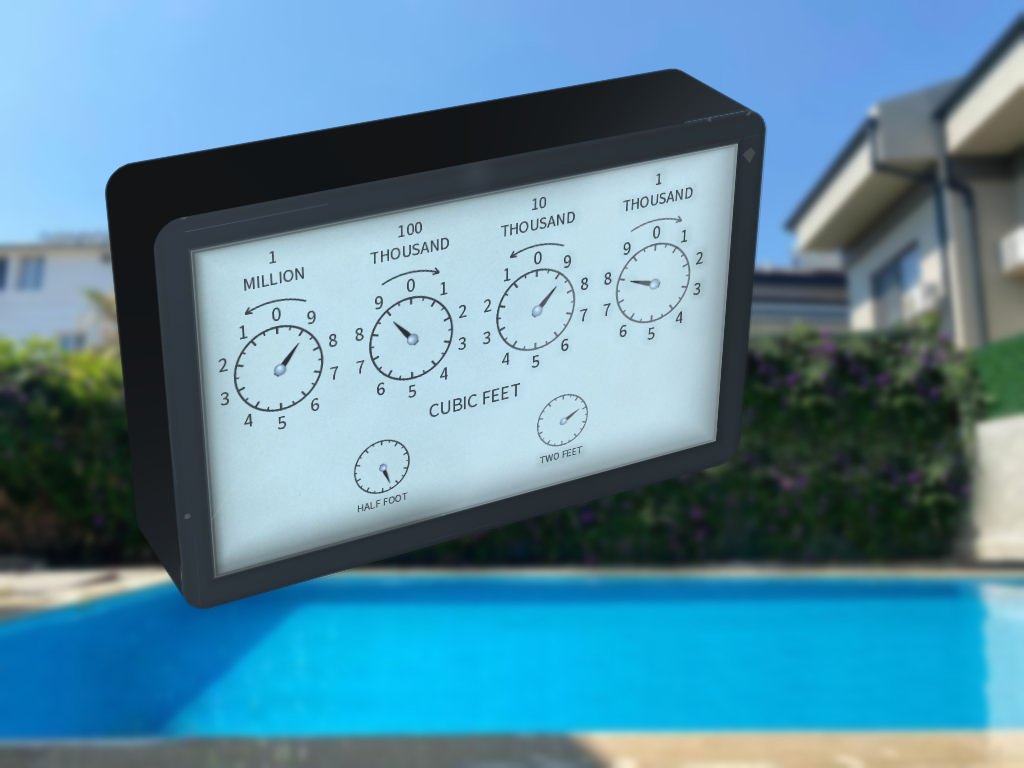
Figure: 888800ft³
